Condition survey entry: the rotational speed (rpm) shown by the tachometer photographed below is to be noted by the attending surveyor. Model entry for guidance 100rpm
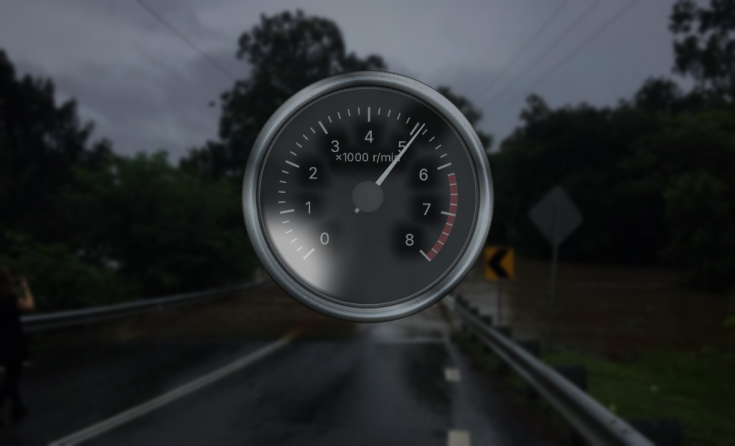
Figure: 5100rpm
